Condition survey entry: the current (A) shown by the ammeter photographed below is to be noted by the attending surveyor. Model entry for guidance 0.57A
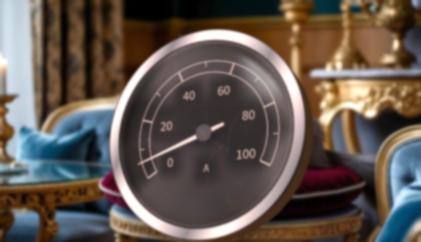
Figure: 5A
